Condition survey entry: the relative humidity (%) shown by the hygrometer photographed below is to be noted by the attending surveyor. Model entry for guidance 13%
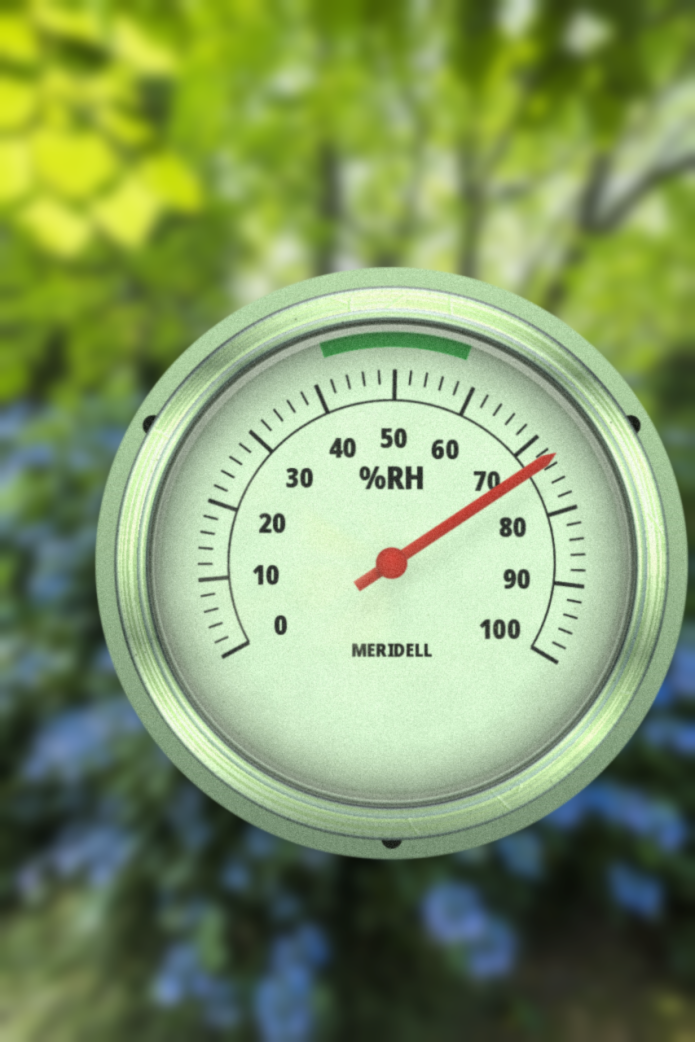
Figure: 73%
